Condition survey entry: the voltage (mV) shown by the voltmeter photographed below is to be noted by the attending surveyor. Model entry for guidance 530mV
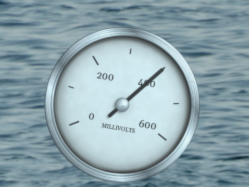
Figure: 400mV
